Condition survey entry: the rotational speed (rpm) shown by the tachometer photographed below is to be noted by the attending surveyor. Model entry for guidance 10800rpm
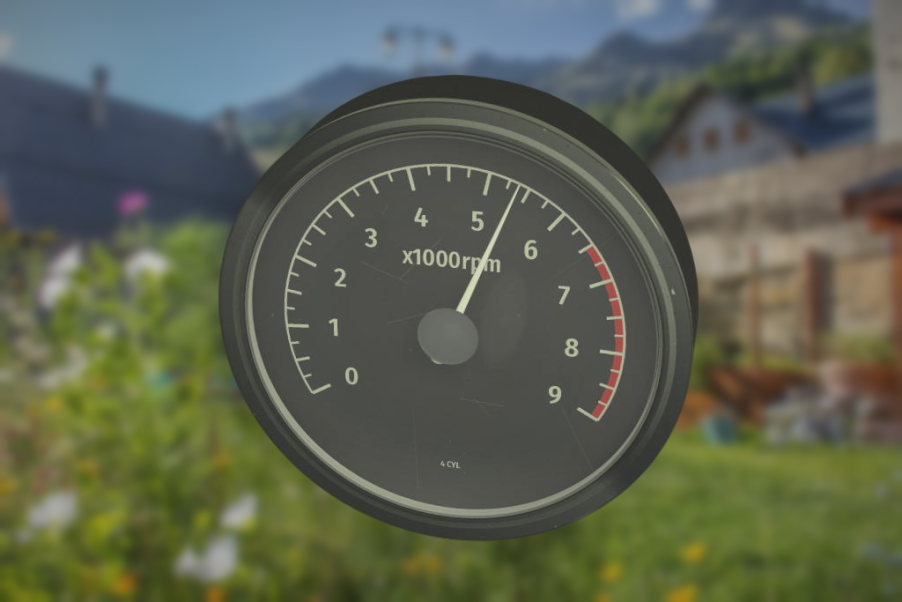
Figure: 5375rpm
